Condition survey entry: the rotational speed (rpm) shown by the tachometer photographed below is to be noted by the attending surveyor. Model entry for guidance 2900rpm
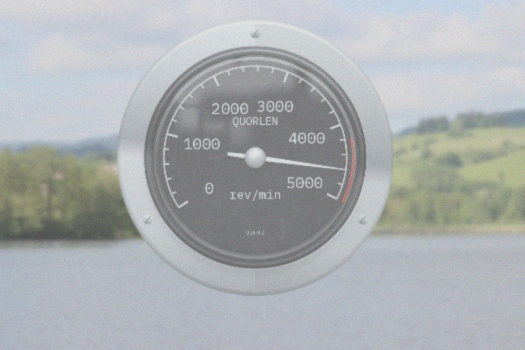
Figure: 4600rpm
